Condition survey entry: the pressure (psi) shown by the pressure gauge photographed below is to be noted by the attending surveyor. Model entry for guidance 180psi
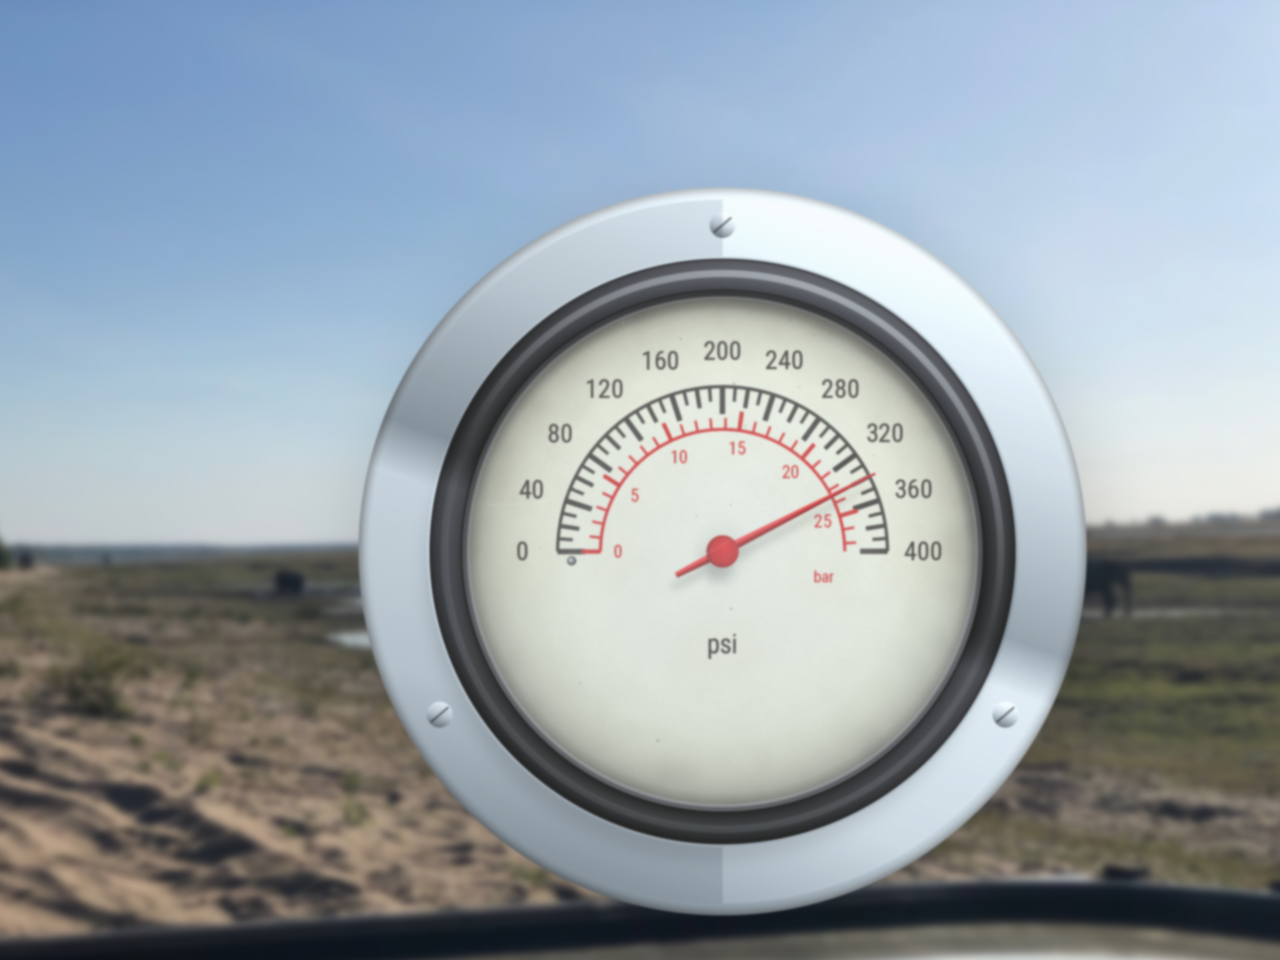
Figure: 340psi
